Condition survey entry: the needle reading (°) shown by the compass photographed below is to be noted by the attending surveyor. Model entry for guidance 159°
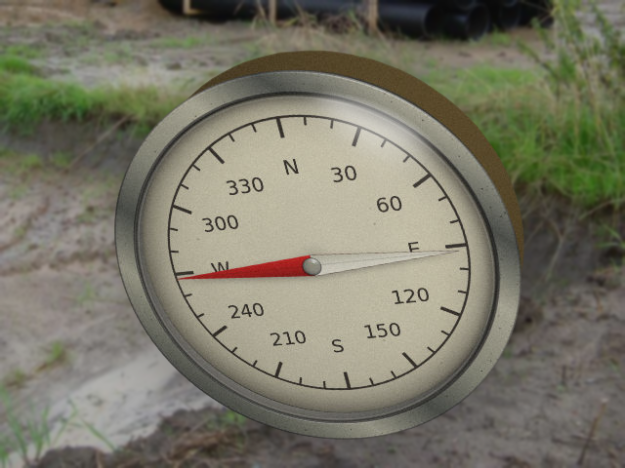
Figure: 270°
